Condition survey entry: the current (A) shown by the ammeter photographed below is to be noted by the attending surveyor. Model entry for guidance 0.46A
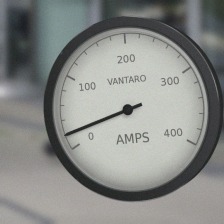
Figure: 20A
